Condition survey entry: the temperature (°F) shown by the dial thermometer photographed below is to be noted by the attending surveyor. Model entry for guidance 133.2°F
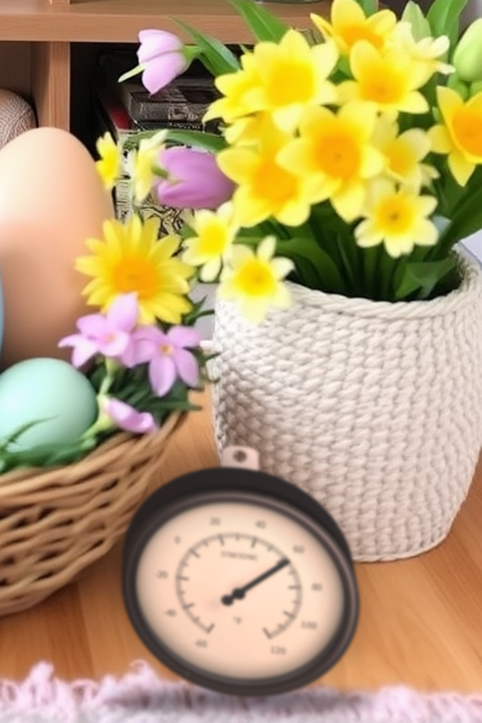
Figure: 60°F
